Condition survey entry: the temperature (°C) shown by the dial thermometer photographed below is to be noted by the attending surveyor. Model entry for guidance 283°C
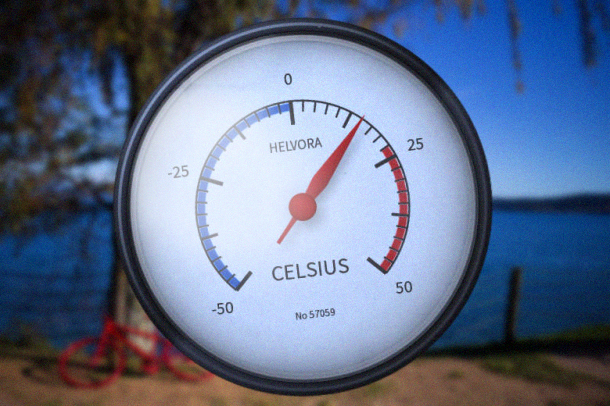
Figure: 15°C
